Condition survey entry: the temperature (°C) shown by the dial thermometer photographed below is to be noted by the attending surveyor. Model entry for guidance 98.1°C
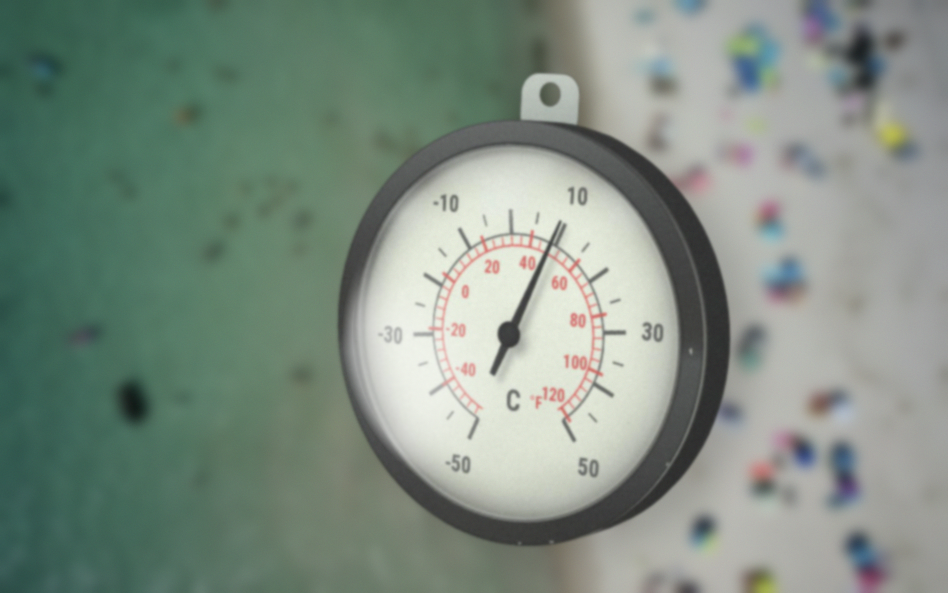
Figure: 10°C
